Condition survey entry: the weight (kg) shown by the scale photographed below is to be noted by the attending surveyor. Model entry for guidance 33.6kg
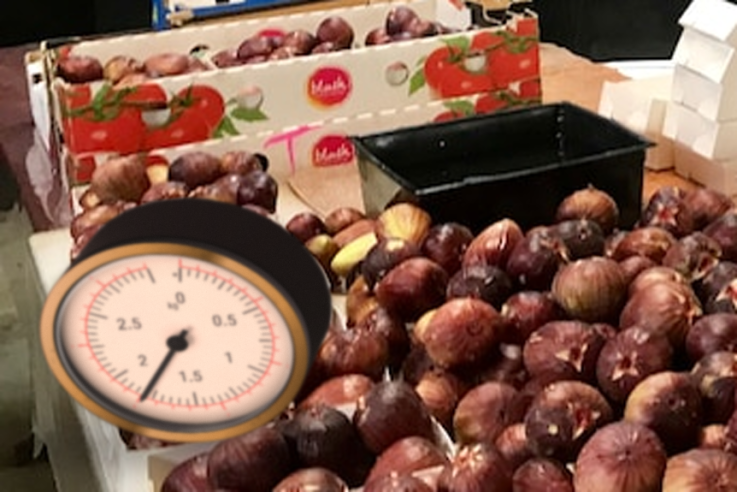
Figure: 1.8kg
